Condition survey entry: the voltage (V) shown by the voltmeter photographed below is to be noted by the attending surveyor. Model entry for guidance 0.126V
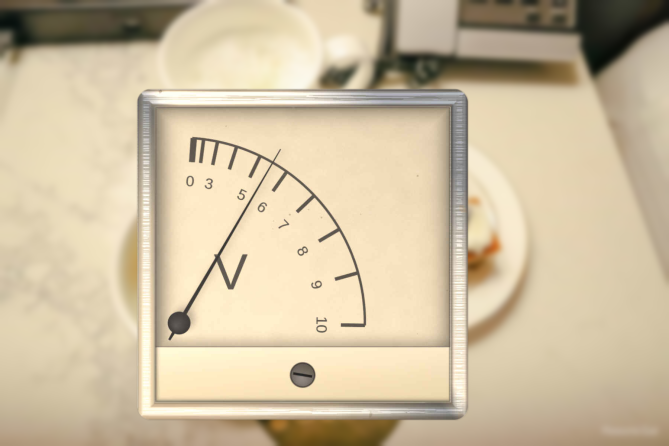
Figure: 5.5V
